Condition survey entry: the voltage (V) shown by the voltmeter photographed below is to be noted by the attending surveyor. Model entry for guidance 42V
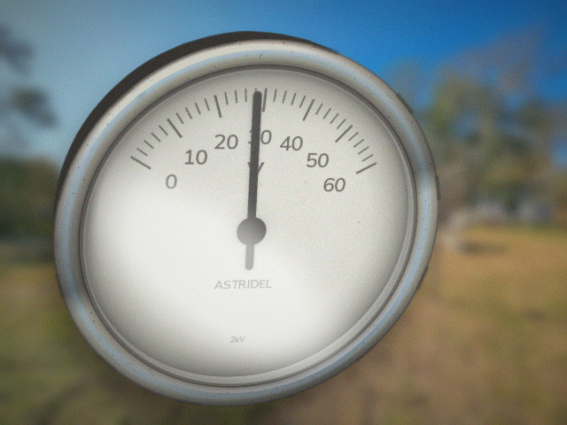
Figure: 28V
